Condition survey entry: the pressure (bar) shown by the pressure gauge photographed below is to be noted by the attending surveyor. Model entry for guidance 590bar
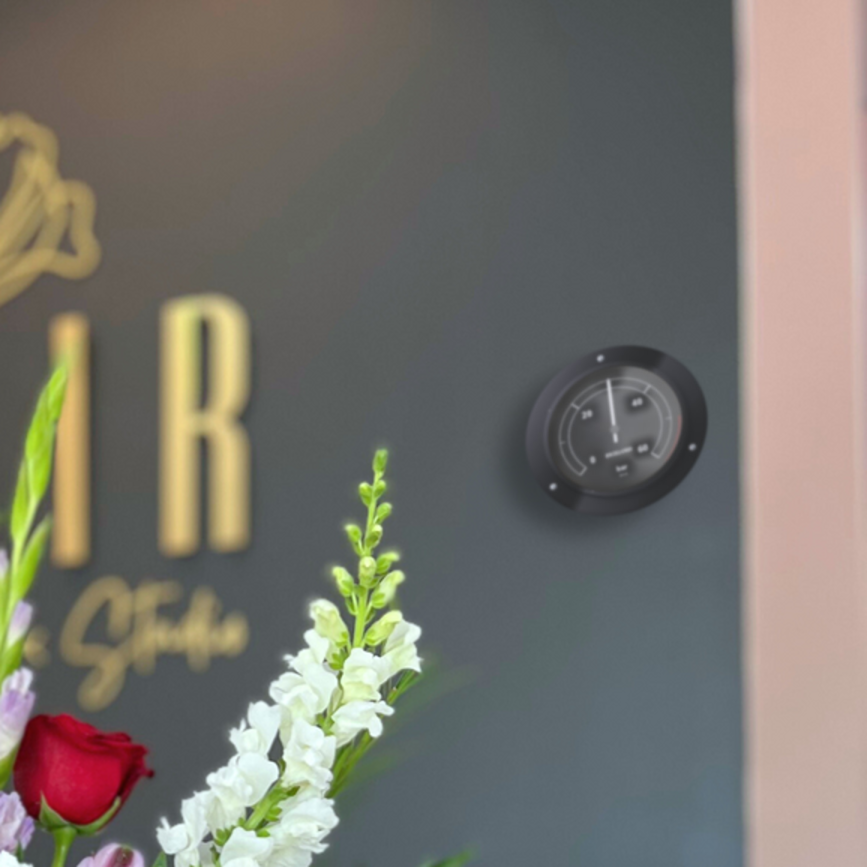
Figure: 30bar
